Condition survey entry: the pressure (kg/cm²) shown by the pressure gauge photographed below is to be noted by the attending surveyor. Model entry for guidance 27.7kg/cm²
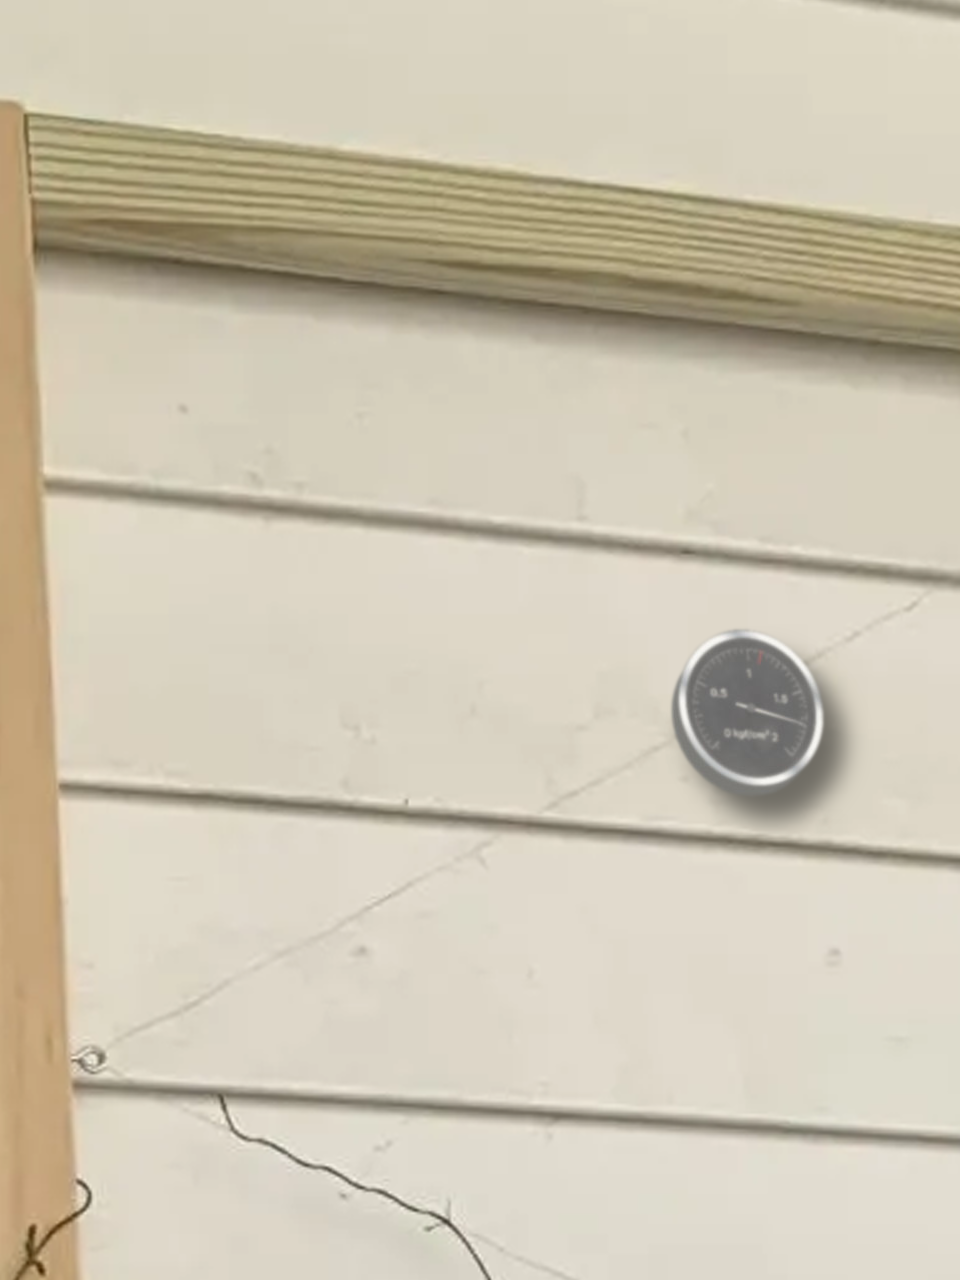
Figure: 1.75kg/cm²
